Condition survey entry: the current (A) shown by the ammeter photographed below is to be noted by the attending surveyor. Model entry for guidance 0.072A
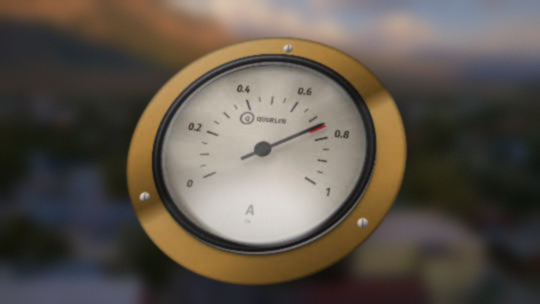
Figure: 0.75A
